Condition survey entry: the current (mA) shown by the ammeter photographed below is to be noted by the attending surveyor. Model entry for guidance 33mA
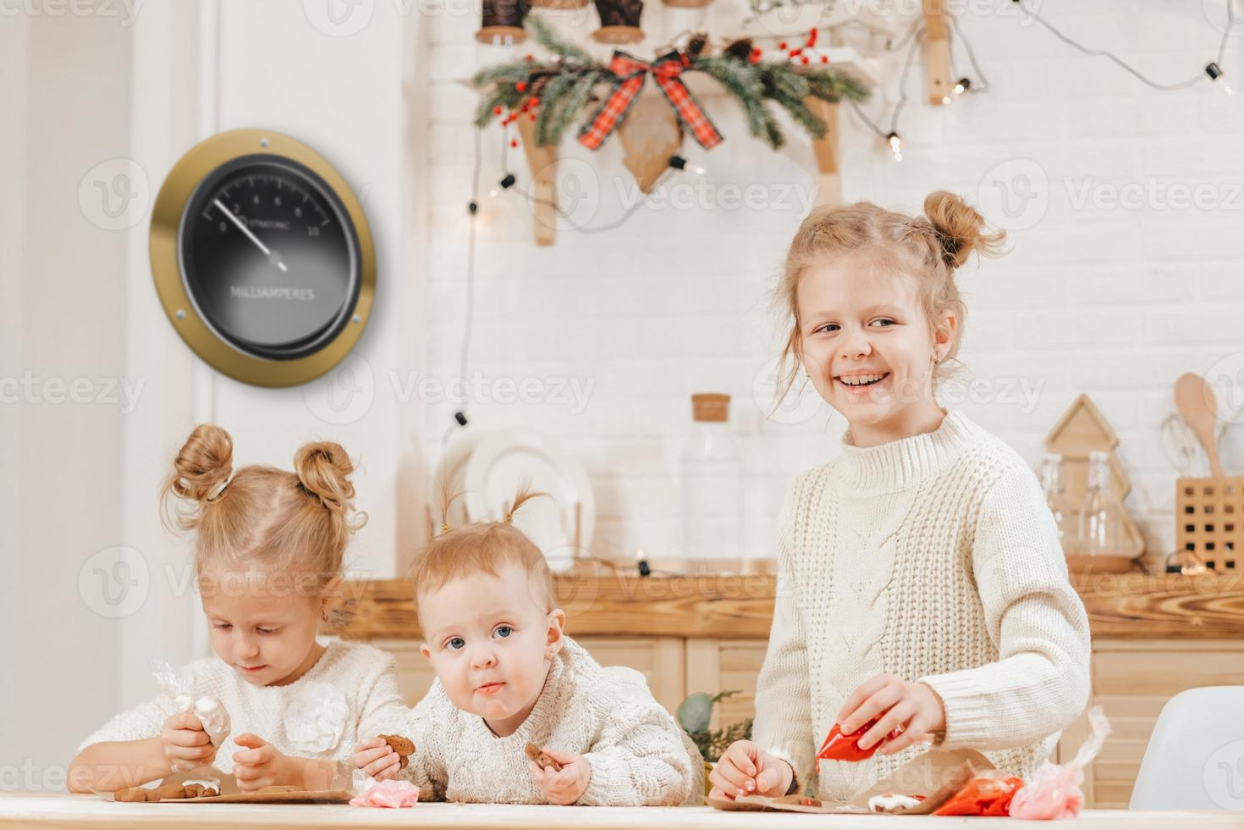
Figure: 1mA
